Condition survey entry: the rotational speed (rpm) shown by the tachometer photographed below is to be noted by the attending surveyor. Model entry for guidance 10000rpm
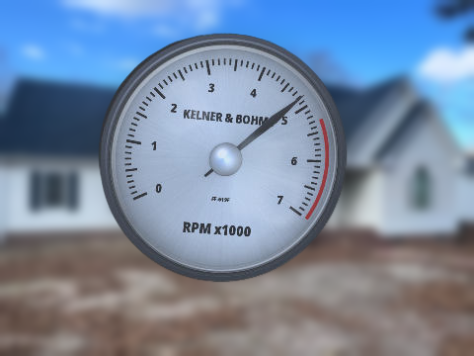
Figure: 4800rpm
